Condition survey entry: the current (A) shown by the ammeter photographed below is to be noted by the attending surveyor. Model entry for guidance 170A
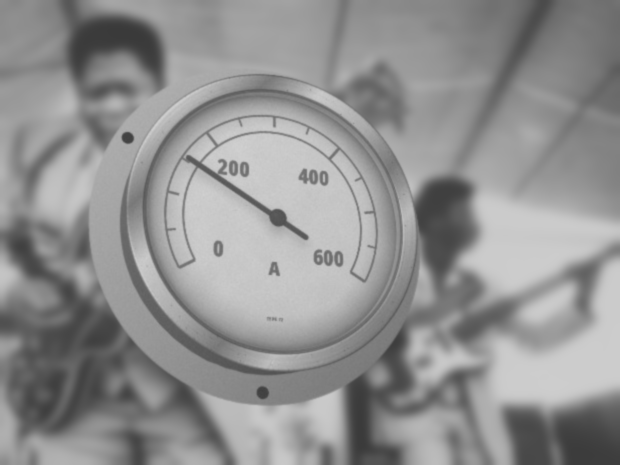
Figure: 150A
